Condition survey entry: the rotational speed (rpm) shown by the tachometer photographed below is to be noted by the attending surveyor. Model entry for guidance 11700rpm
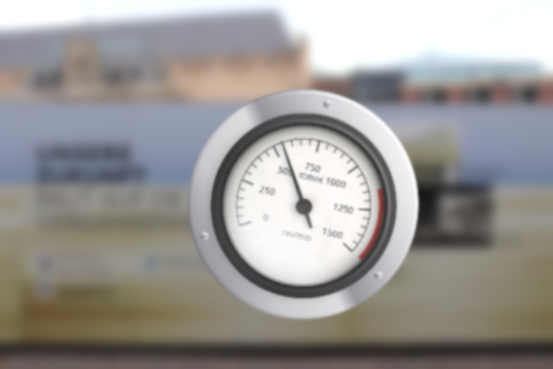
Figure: 550rpm
